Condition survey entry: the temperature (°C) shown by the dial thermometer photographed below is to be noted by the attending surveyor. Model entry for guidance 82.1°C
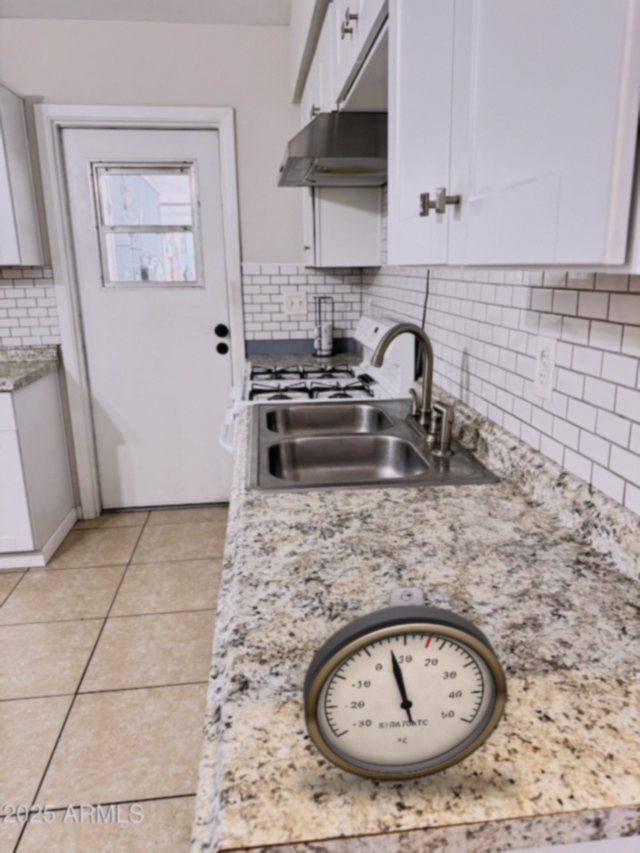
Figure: 6°C
